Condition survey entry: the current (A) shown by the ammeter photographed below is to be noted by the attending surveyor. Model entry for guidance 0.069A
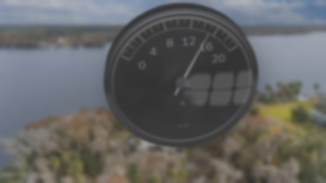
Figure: 15A
